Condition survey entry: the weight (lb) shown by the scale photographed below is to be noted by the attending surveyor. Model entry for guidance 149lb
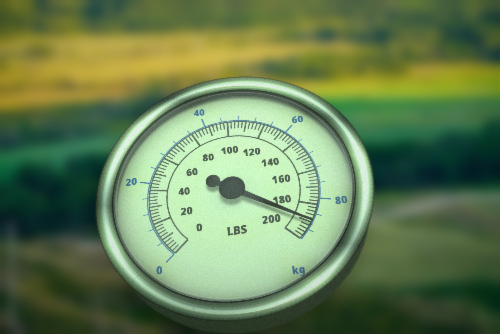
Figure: 190lb
